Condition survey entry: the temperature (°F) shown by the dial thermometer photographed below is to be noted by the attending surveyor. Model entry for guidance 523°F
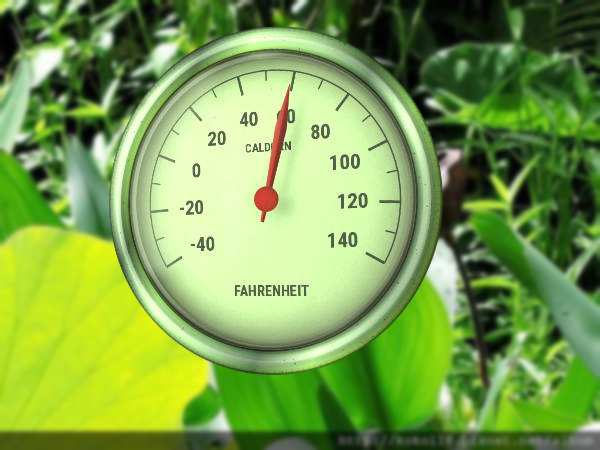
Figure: 60°F
